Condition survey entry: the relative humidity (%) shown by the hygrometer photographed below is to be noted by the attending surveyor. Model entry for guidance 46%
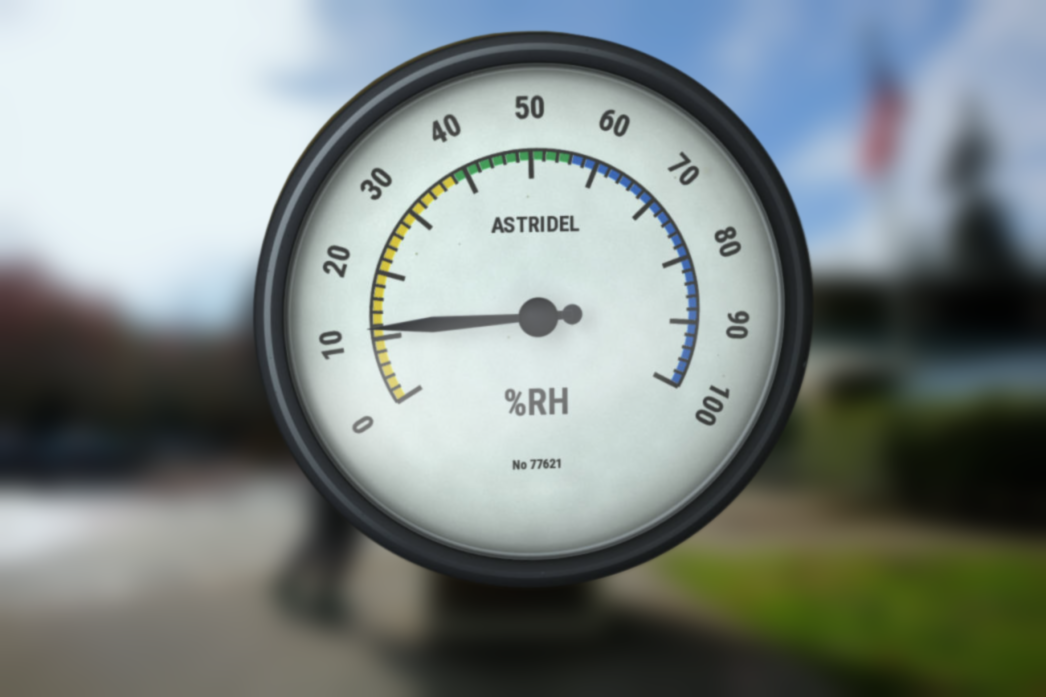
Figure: 12%
